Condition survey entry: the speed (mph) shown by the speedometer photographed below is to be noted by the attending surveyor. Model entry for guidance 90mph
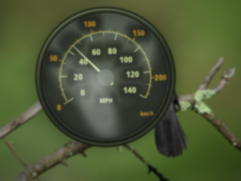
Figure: 45mph
